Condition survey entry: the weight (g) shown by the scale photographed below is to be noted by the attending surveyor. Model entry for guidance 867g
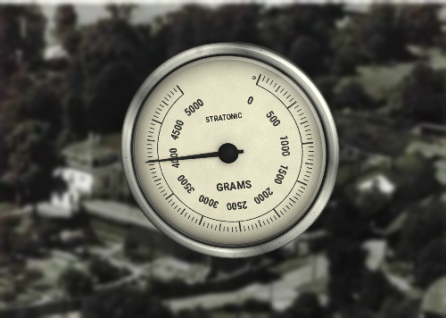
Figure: 4000g
